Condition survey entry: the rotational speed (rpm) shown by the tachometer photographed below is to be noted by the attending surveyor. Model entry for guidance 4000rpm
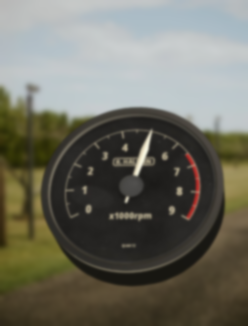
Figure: 5000rpm
